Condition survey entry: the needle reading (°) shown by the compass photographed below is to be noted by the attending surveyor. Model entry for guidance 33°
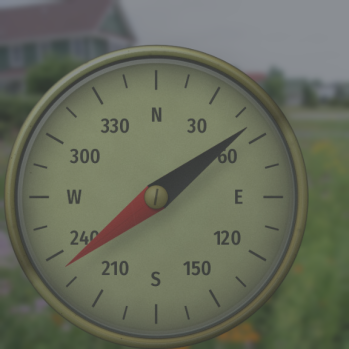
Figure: 232.5°
